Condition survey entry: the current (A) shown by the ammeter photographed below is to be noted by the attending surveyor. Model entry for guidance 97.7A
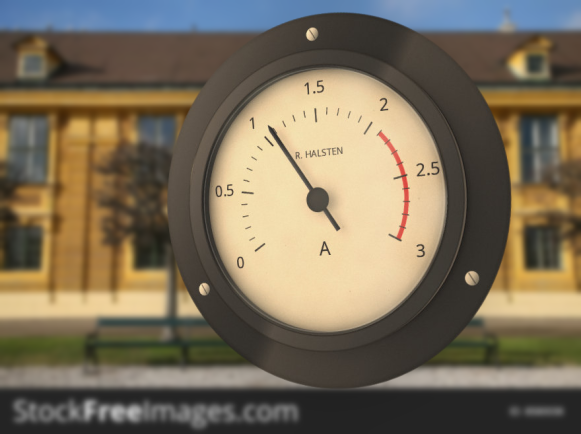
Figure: 1.1A
